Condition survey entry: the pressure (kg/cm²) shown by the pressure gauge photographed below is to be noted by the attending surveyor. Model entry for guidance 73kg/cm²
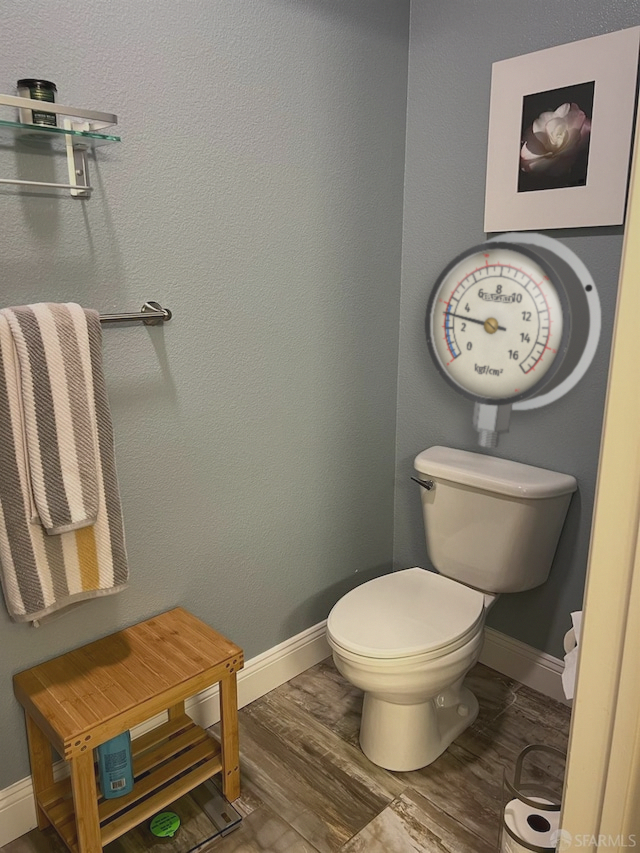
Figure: 3kg/cm²
